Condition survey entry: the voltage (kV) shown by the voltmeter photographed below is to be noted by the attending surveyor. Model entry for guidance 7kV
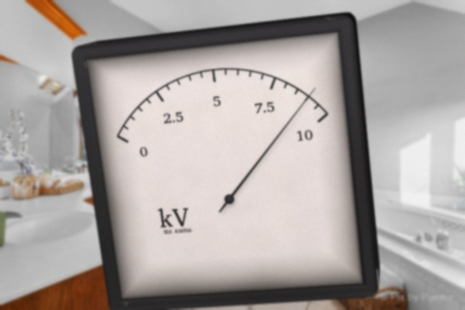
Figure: 9kV
